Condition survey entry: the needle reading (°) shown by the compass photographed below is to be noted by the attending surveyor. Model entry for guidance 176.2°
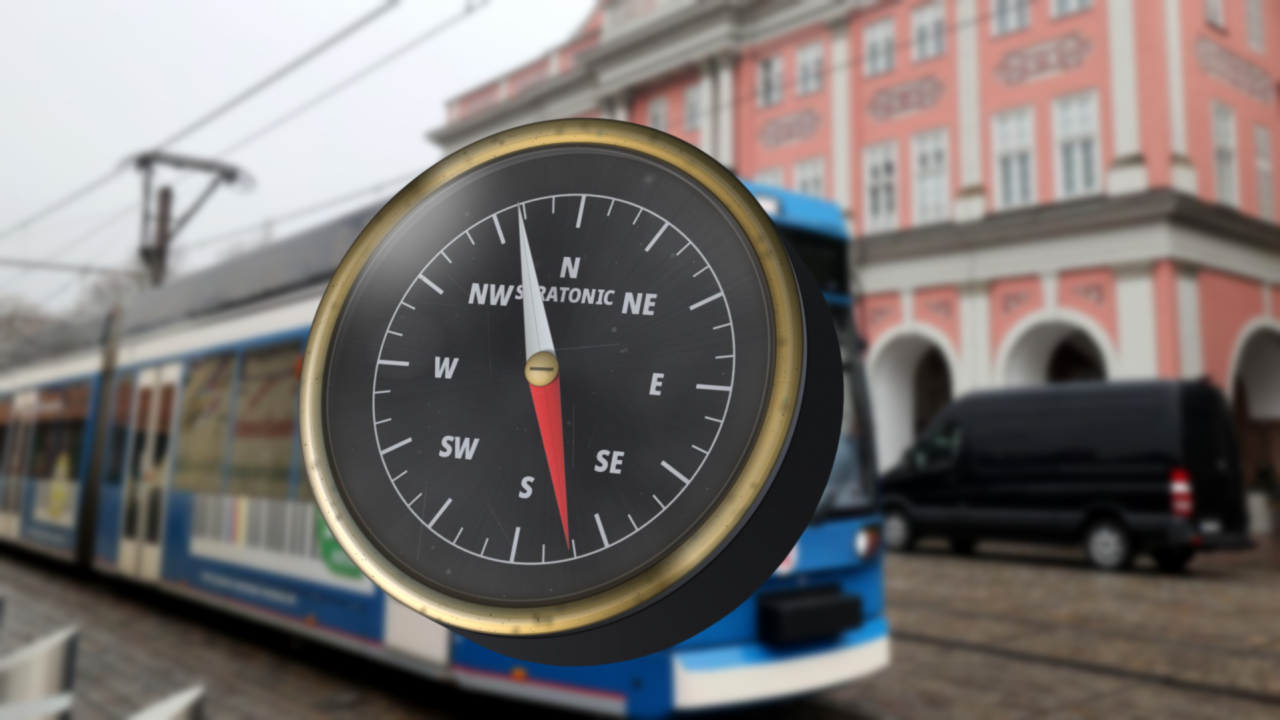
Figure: 160°
